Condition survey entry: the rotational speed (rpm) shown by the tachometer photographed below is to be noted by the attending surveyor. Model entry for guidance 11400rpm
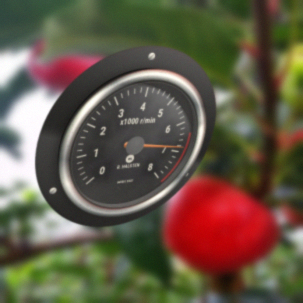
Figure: 6800rpm
